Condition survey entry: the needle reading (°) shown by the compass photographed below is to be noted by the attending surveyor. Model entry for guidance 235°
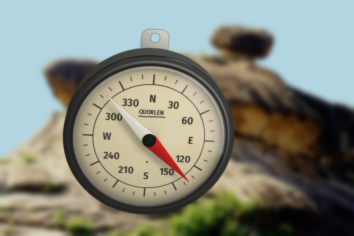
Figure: 135°
